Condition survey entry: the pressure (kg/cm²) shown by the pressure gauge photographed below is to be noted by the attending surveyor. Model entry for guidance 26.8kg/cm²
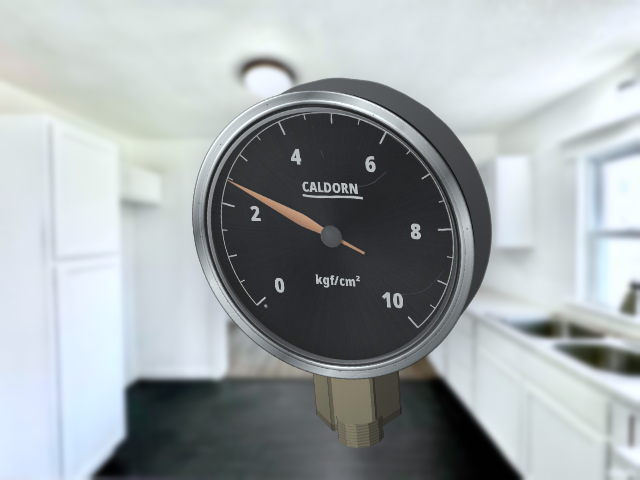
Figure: 2.5kg/cm²
